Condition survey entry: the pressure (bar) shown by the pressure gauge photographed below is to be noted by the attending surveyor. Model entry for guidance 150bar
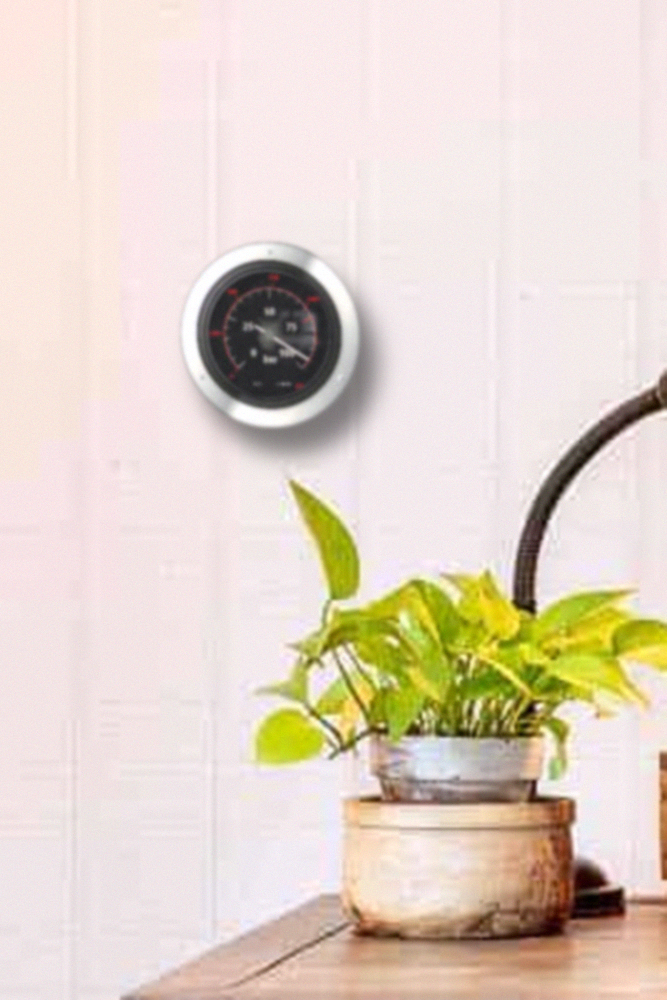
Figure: 95bar
